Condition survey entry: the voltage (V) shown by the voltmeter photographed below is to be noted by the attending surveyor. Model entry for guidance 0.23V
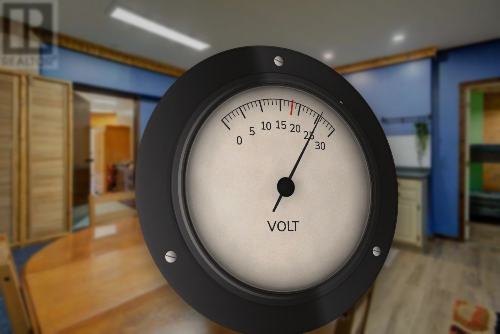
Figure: 25V
